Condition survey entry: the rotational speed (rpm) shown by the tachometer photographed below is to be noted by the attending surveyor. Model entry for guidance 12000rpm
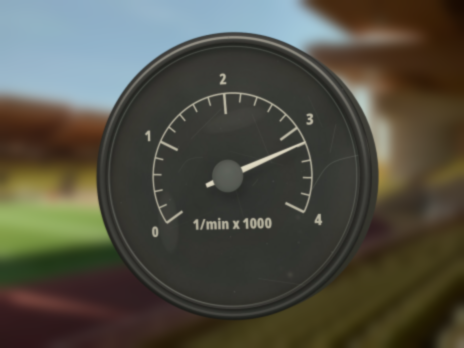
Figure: 3200rpm
